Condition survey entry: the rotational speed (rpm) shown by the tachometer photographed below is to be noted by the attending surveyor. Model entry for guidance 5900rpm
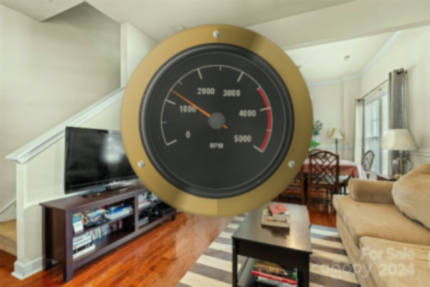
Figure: 1250rpm
